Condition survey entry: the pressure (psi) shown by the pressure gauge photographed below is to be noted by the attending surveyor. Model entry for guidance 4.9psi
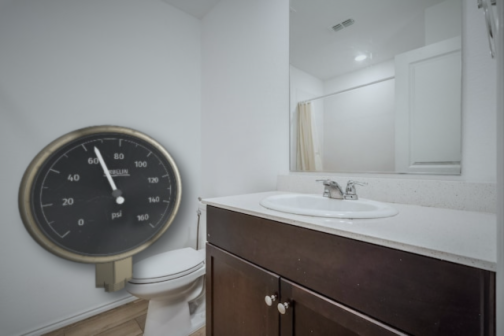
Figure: 65psi
